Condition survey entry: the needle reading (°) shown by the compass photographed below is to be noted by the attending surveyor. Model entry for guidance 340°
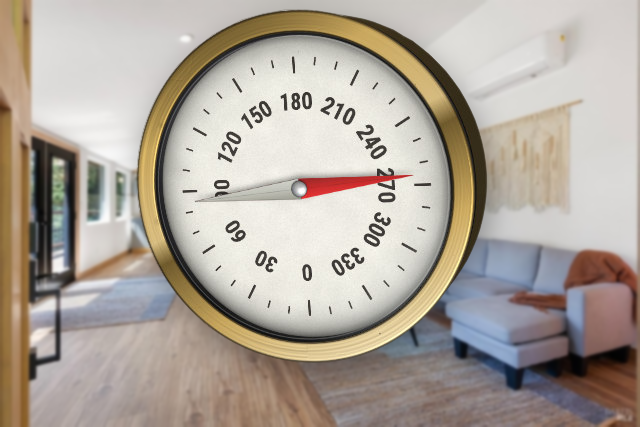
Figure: 265°
